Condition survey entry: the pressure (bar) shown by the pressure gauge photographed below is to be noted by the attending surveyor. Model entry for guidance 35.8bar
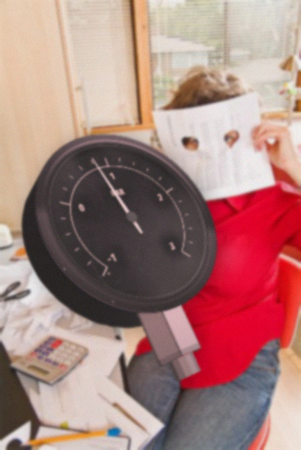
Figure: 0.8bar
